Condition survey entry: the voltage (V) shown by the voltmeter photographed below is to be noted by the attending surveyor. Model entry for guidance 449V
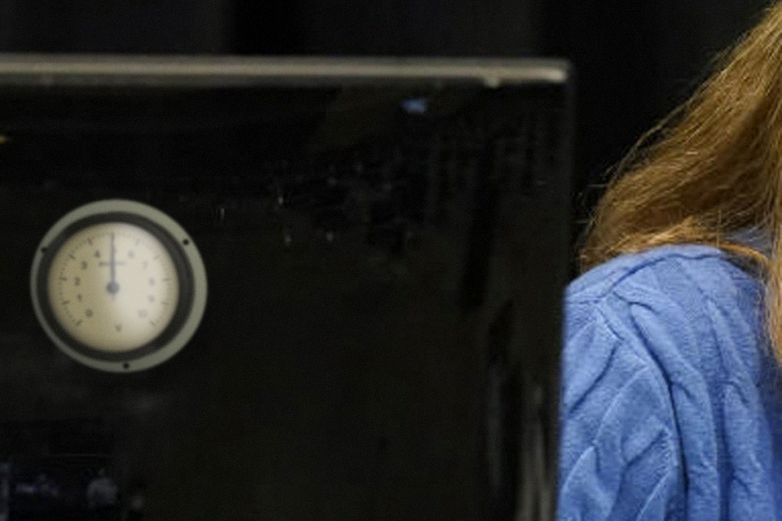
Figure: 5V
